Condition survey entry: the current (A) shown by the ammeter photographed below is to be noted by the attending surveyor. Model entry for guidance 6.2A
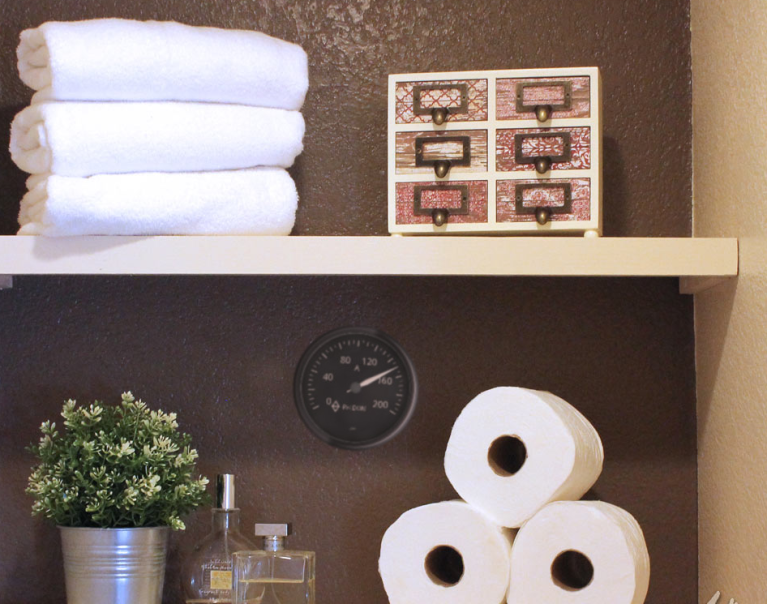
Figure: 150A
